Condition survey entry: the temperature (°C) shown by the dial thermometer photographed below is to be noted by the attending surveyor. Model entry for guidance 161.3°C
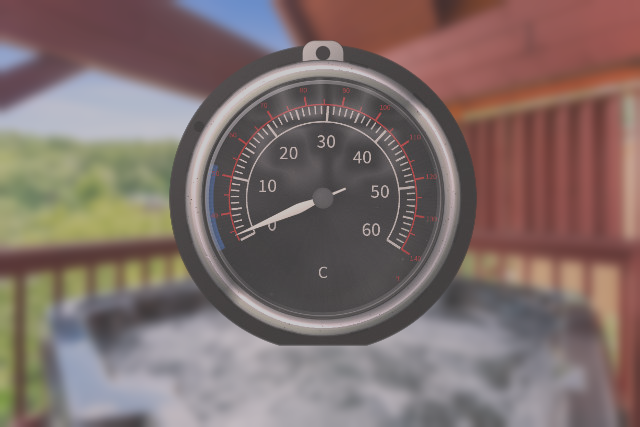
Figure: 1°C
